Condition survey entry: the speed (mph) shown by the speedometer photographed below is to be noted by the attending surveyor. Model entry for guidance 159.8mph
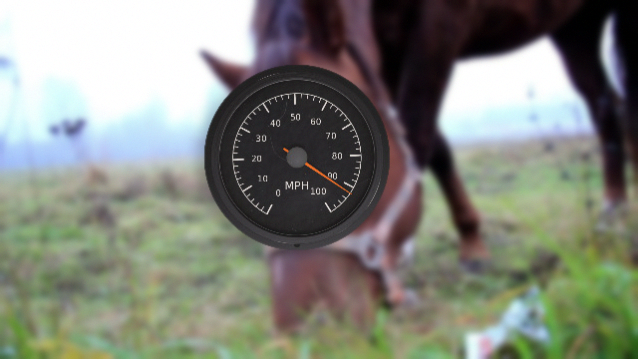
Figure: 92mph
